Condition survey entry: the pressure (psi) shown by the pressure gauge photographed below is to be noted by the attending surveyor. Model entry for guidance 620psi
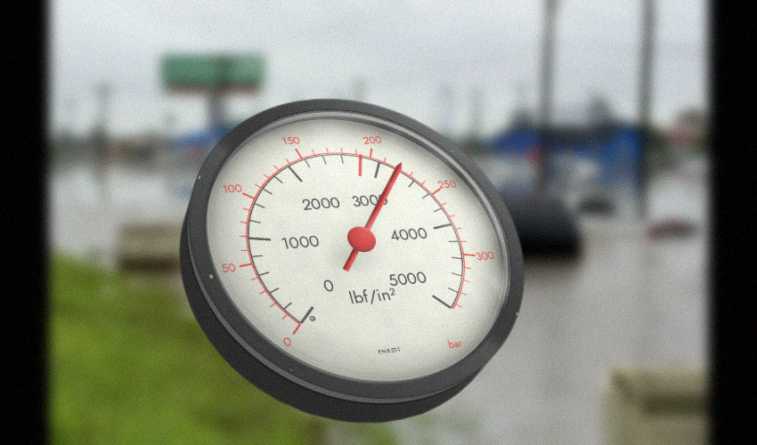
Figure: 3200psi
